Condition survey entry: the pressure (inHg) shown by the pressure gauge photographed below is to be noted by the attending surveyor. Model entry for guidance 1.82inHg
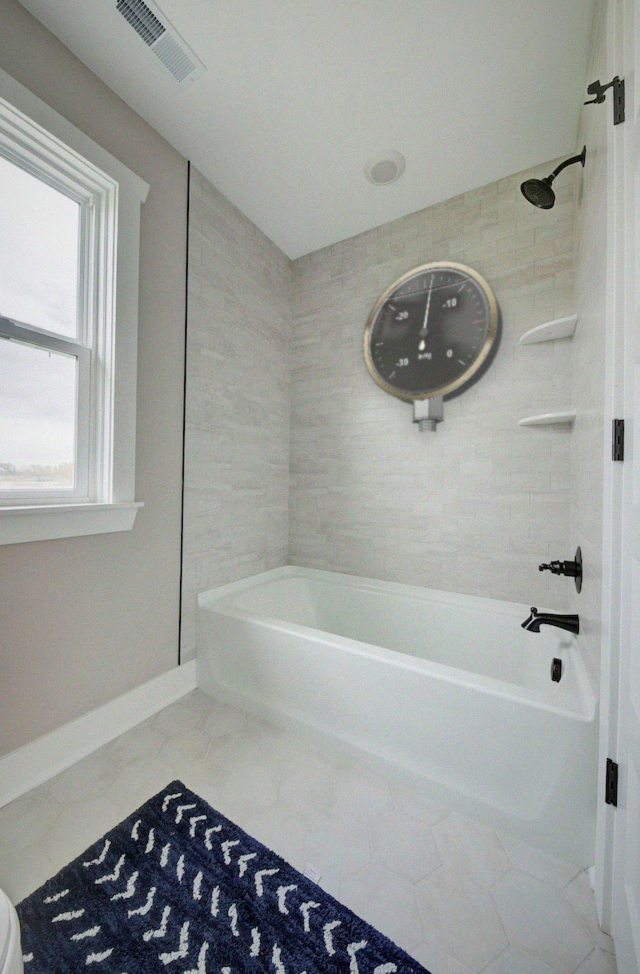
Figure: -14inHg
